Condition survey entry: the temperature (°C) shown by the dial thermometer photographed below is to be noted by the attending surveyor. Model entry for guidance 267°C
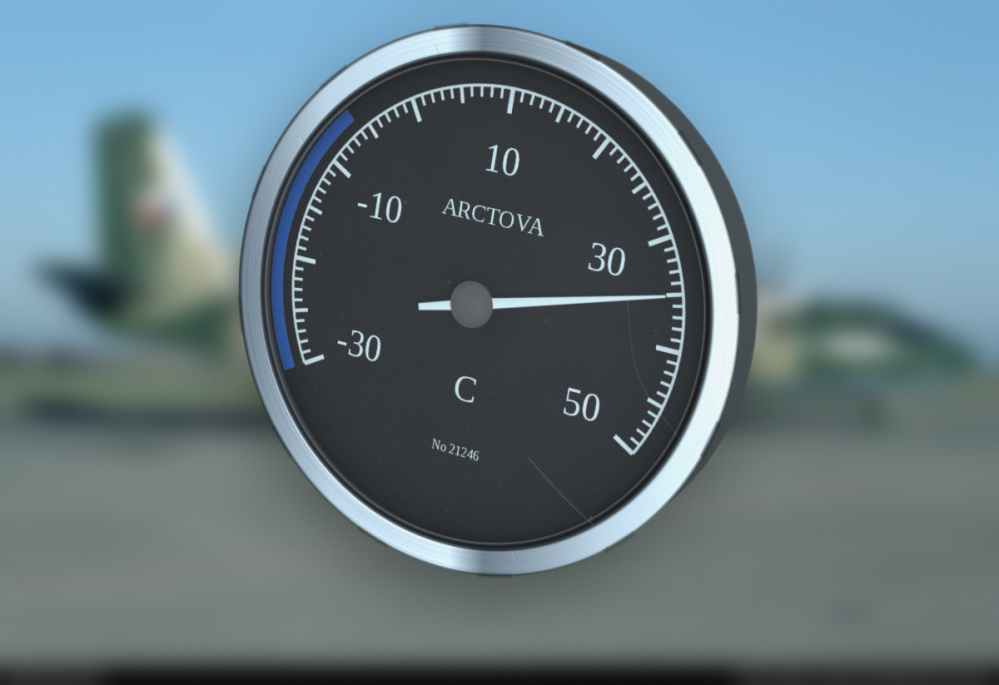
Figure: 35°C
